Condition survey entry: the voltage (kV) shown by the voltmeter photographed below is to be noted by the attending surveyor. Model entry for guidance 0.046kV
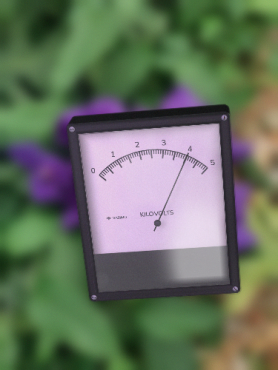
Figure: 4kV
